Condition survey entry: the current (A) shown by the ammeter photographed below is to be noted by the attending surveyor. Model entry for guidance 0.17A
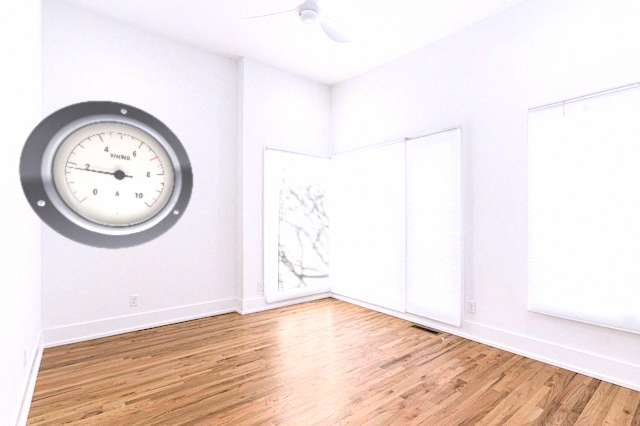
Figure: 1.75A
